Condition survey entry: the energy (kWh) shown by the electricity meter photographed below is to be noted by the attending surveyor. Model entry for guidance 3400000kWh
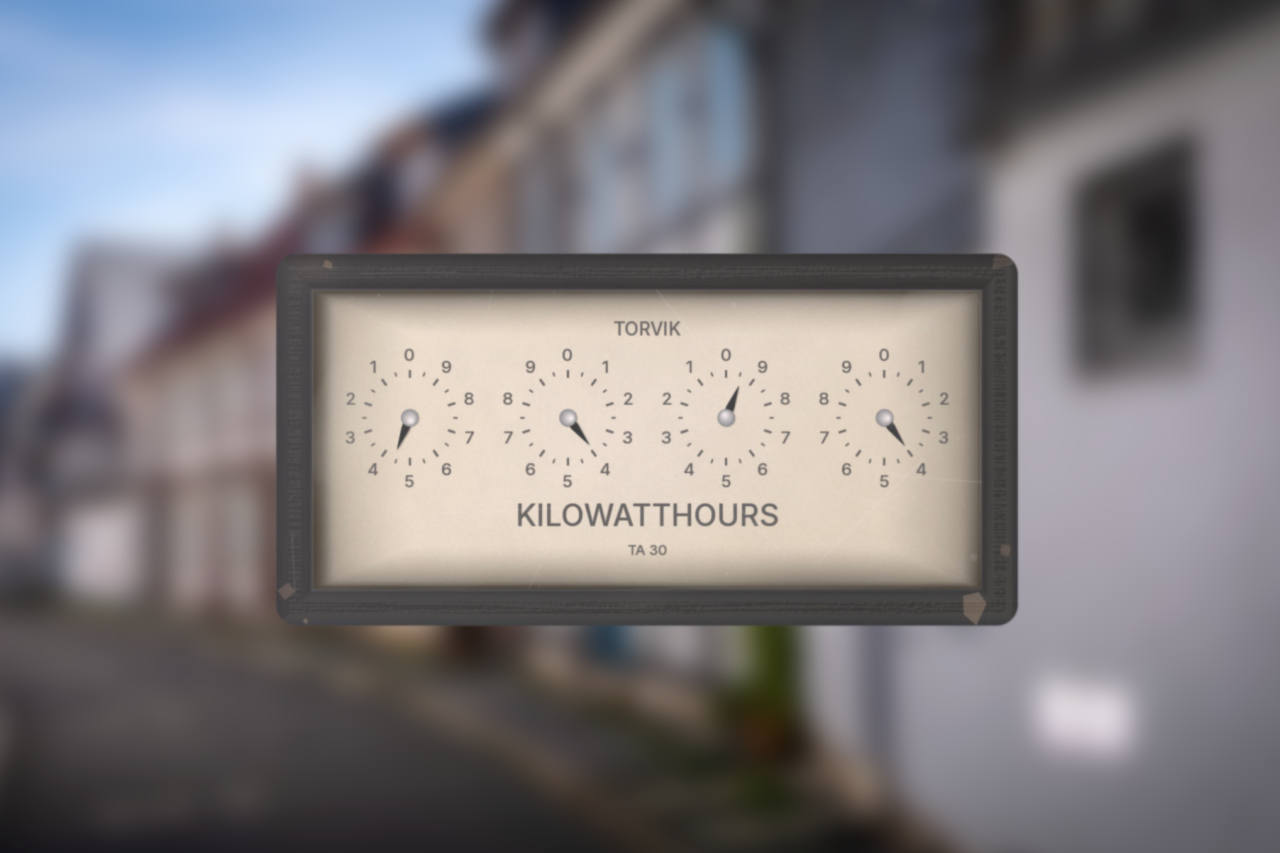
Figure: 4394kWh
